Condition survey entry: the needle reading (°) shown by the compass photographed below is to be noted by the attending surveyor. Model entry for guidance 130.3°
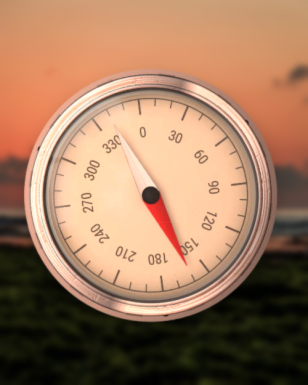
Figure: 160°
